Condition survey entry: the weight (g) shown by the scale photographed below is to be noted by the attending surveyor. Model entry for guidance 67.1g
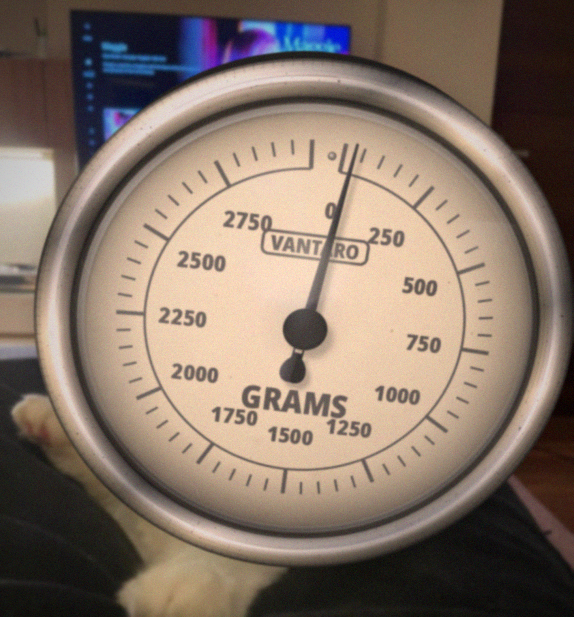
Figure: 25g
